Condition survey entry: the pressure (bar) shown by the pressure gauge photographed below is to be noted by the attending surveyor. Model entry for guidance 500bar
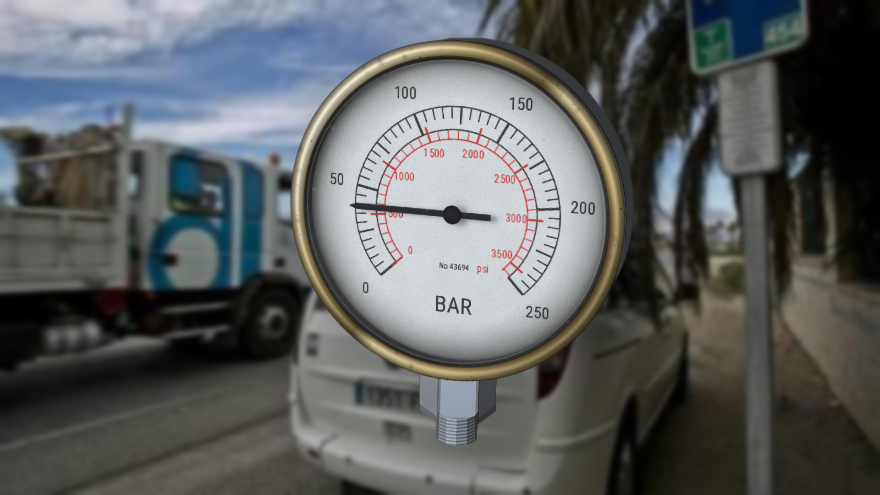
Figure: 40bar
